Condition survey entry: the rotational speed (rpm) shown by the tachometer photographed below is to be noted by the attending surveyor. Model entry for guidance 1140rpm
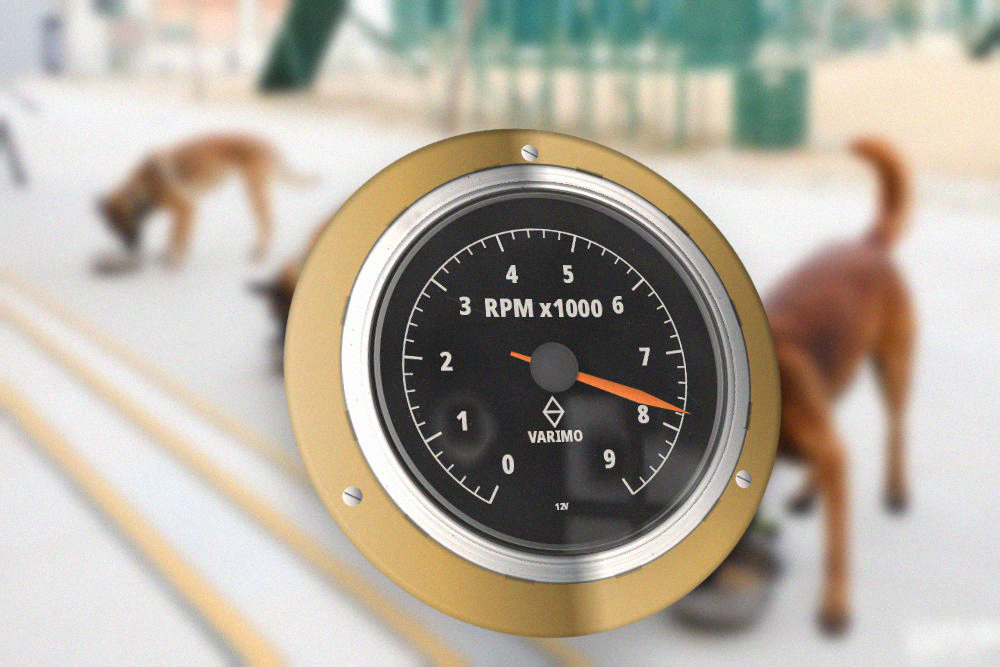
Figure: 7800rpm
